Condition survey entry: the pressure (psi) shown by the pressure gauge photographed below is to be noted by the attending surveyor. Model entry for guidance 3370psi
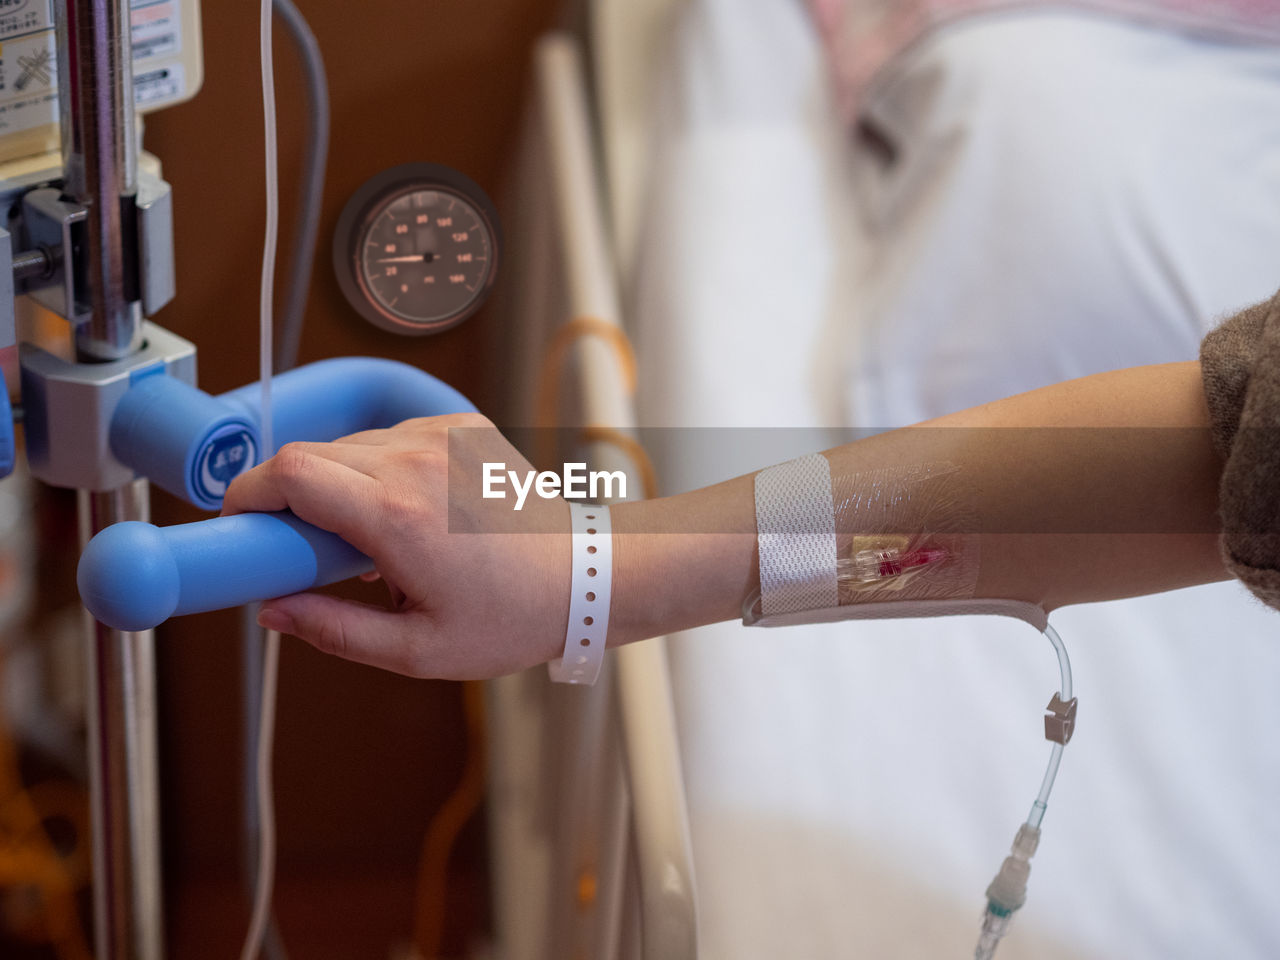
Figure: 30psi
